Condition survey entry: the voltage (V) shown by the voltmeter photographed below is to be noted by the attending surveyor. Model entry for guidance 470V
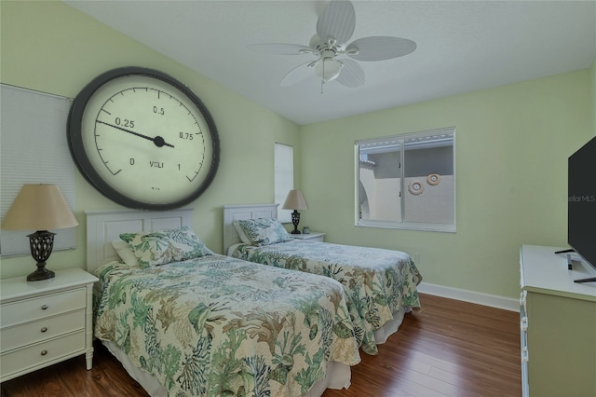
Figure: 0.2V
